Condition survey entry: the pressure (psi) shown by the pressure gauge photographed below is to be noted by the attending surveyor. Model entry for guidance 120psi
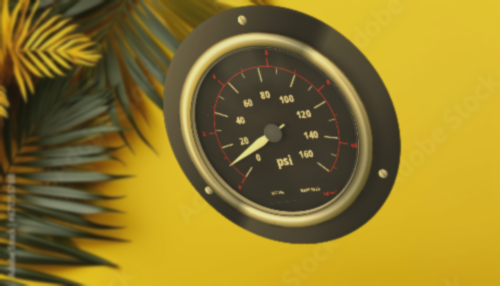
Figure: 10psi
